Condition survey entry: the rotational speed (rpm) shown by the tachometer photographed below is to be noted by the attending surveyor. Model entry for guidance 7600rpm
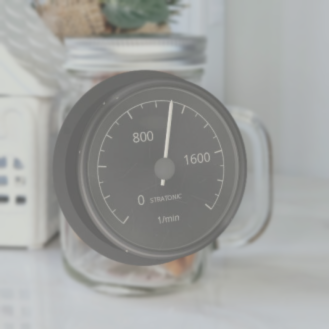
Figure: 1100rpm
